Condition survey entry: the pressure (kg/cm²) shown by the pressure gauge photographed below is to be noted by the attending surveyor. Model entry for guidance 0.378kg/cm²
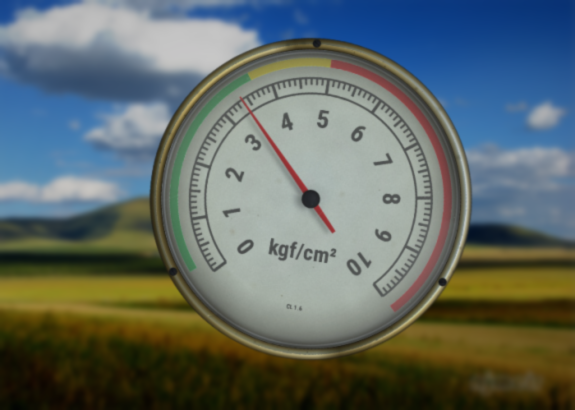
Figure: 3.4kg/cm²
